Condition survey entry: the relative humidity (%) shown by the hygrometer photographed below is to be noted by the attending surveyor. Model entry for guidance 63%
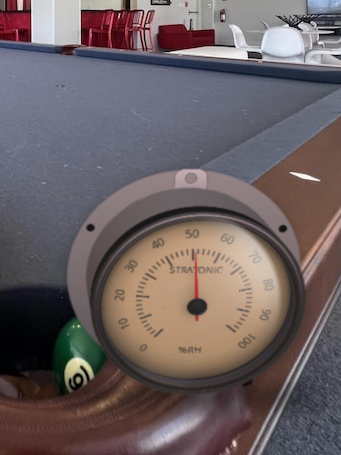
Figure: 50%
